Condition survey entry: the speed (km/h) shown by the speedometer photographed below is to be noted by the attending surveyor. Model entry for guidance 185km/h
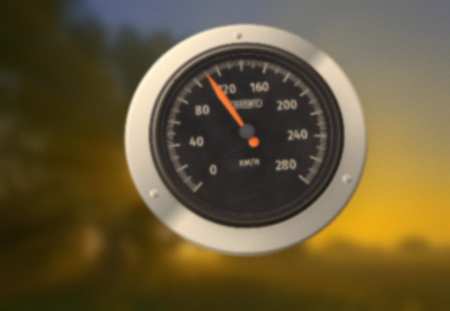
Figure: 110km/h
